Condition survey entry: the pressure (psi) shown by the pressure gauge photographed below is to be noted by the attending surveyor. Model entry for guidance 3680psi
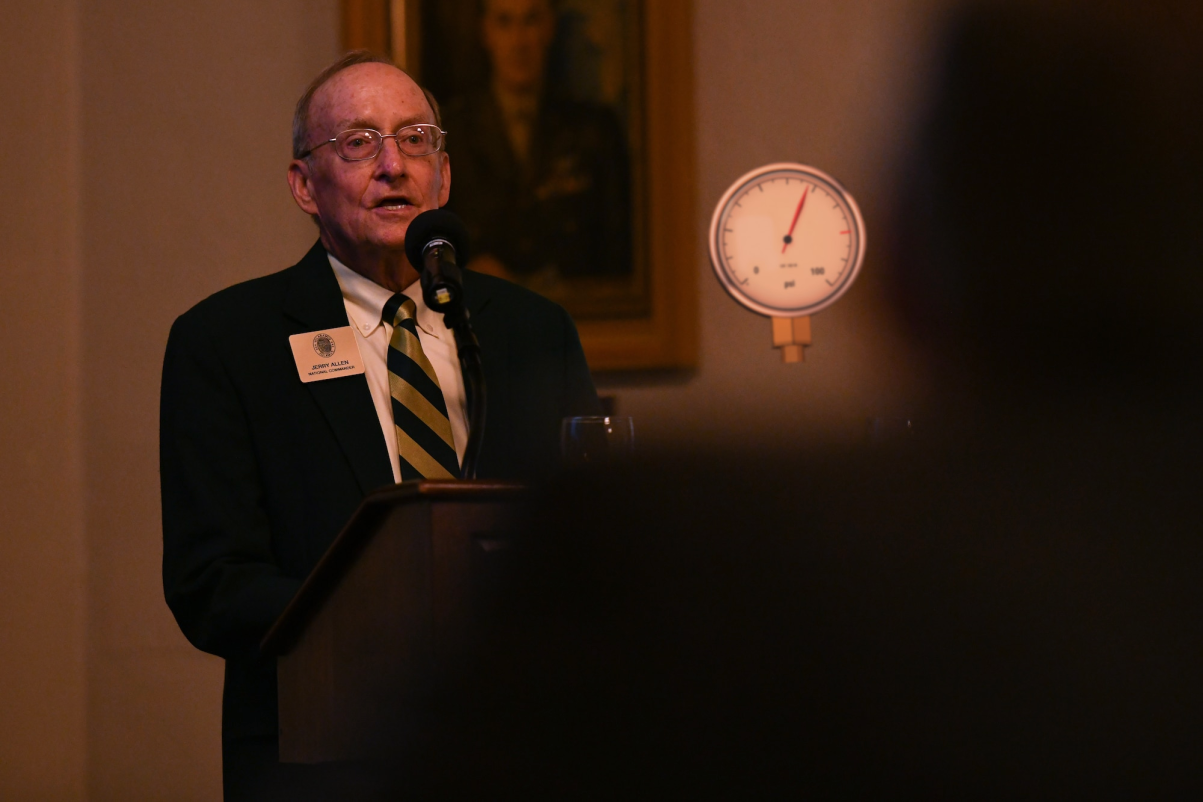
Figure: 57.5psi
